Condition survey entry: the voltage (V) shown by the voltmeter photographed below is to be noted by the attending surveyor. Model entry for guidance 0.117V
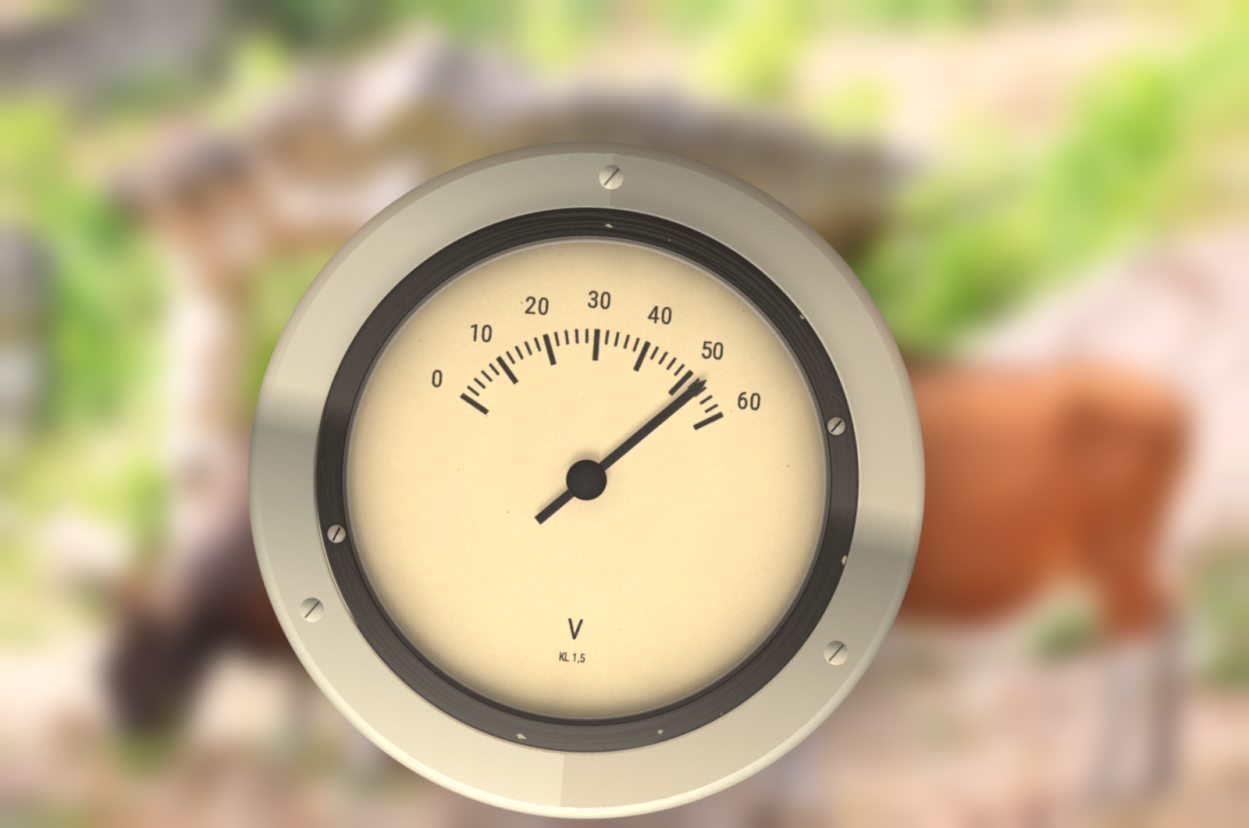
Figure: 53V
